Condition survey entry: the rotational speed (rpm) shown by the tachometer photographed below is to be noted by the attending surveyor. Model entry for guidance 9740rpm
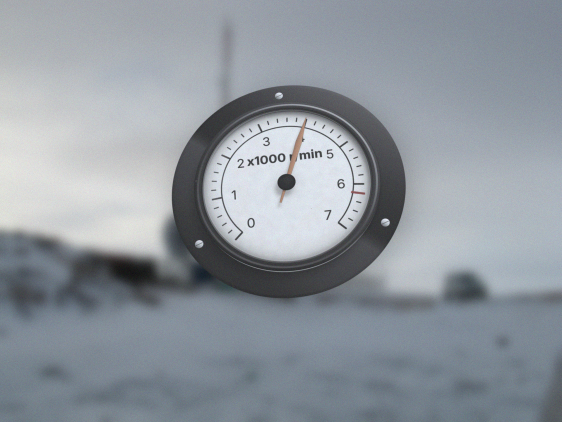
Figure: 4000rpm
